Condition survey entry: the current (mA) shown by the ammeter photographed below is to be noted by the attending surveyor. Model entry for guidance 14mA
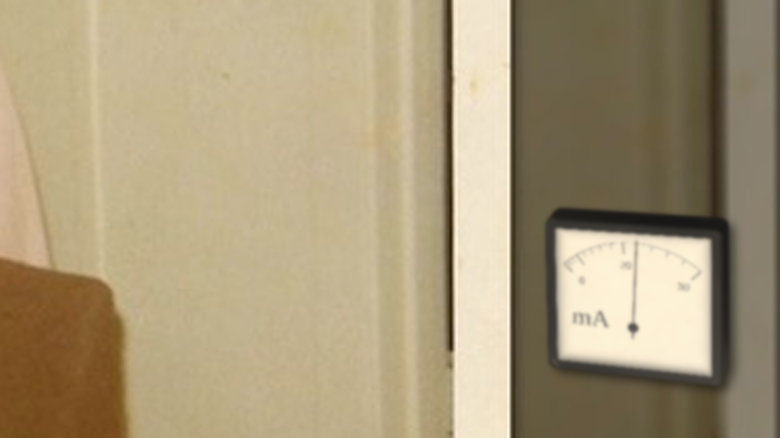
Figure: 22mA
